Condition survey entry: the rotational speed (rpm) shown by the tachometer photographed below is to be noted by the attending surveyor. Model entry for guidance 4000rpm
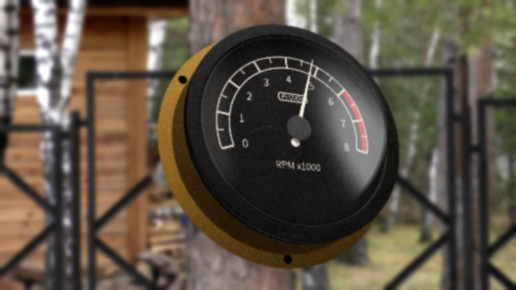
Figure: 4750rpm
